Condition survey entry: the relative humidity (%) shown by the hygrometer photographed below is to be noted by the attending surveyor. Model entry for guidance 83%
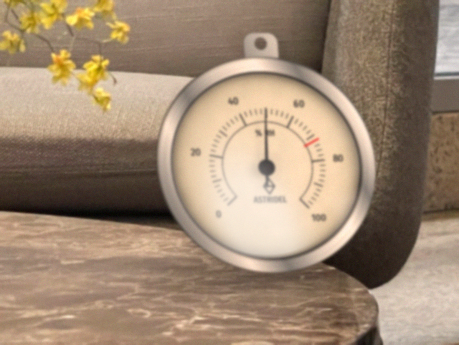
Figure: 50%
